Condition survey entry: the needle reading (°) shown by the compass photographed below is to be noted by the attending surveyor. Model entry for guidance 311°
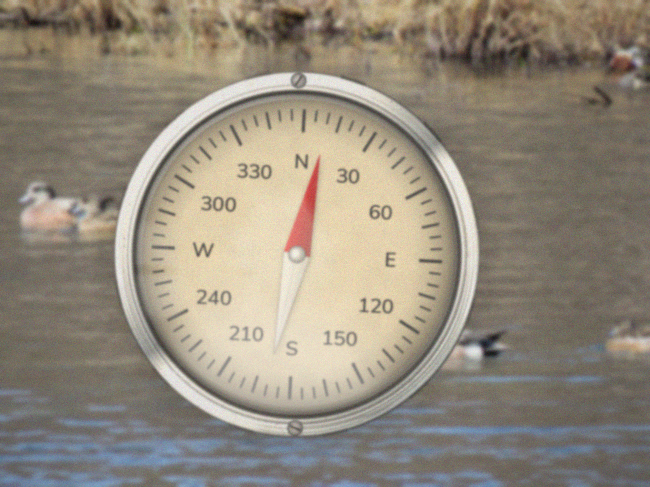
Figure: 10°
